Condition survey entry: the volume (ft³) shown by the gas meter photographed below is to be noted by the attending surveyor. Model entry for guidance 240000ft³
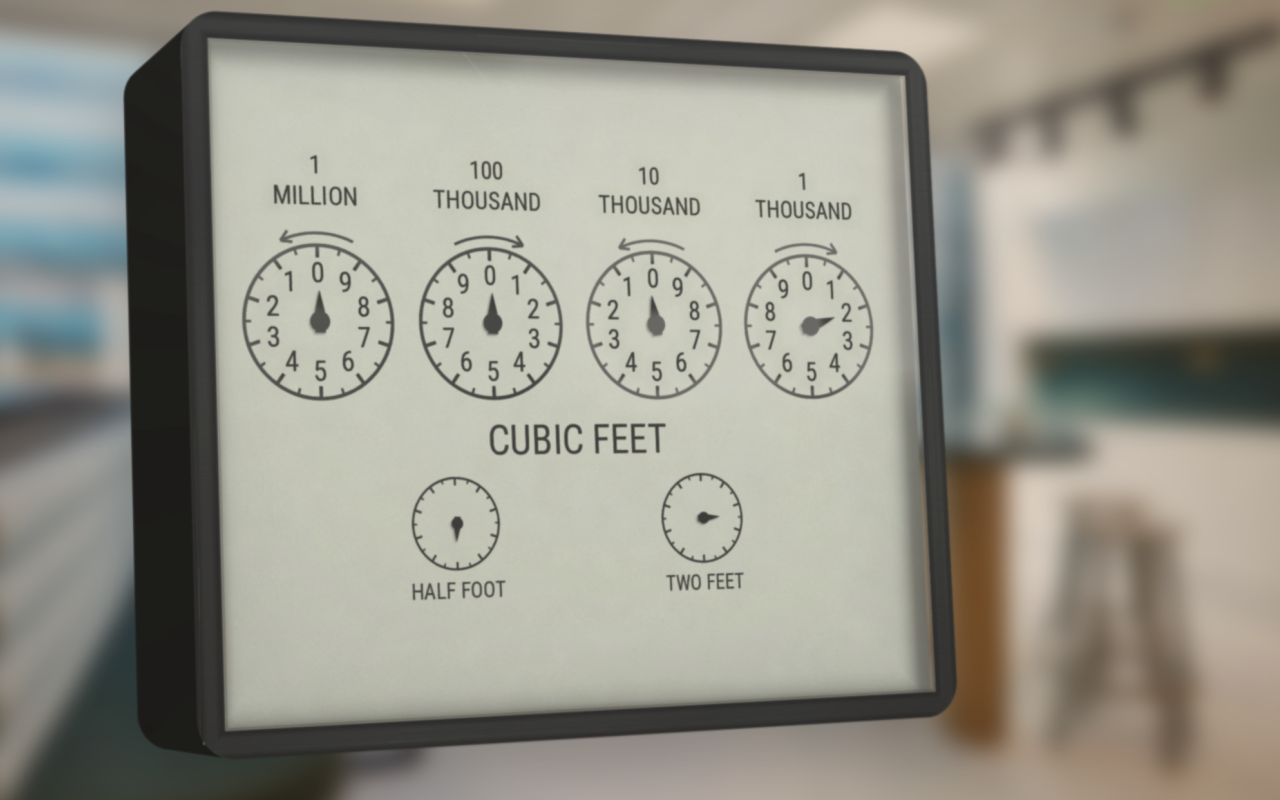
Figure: 200ft³
